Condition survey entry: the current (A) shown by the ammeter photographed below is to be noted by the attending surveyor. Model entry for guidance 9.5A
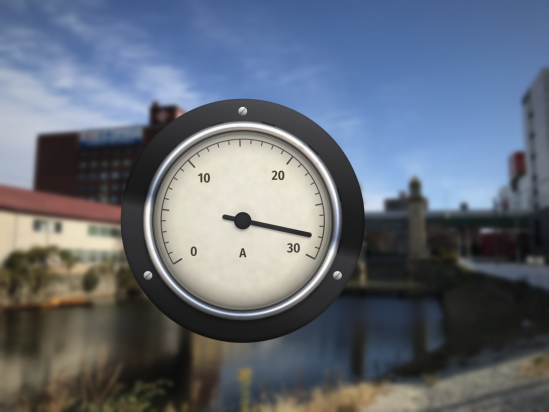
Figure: 28A
